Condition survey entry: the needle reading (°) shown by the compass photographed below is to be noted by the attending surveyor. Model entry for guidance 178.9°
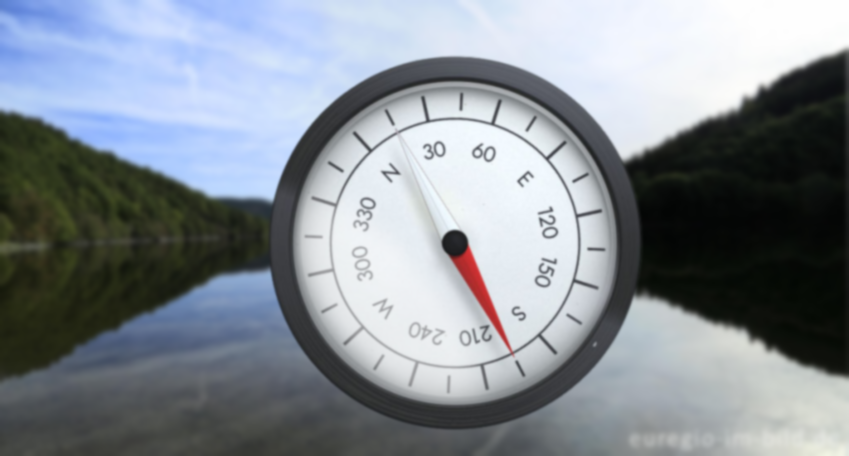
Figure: 195°
